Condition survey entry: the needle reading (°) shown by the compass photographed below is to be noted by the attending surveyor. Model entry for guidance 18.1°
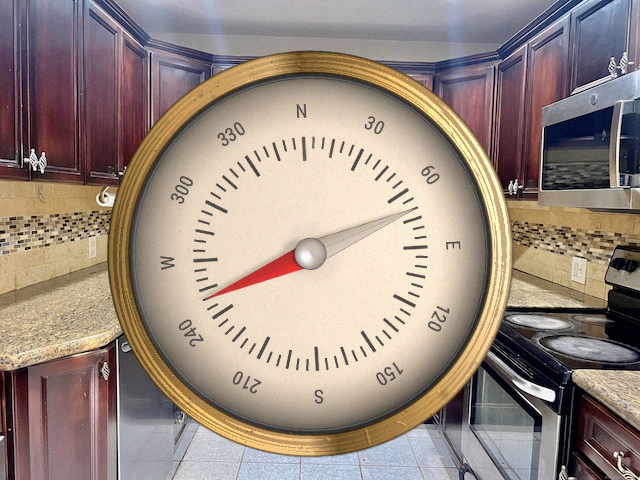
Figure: 250°
